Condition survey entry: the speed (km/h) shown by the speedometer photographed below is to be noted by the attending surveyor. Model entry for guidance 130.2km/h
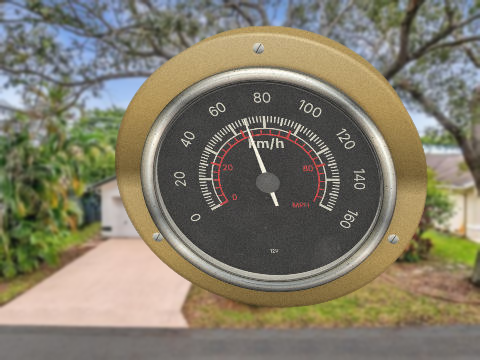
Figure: 70km/h
